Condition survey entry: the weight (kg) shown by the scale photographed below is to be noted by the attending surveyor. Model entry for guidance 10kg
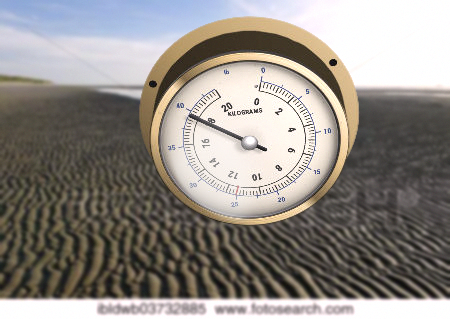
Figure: 18kg
